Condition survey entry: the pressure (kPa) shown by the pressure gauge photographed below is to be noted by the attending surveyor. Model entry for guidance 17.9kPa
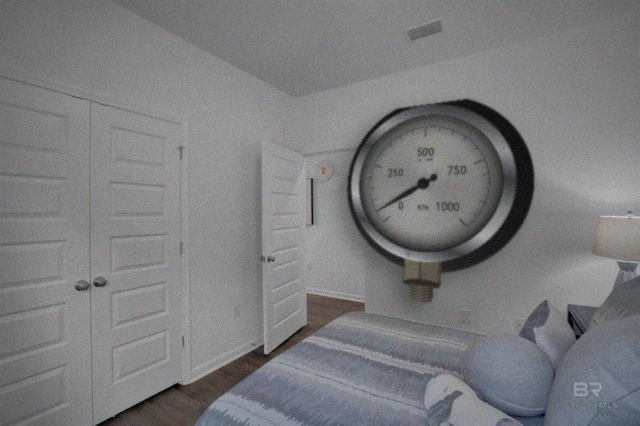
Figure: 50kPa
